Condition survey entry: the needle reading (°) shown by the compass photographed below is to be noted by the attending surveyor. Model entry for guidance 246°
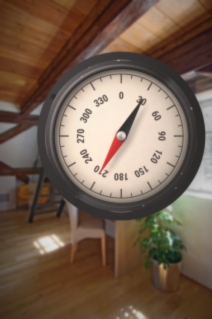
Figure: 210°
